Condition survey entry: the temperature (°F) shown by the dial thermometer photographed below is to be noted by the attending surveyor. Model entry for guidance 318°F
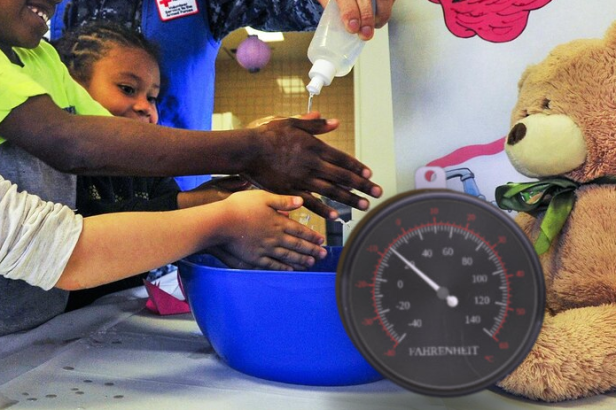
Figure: 20°F
